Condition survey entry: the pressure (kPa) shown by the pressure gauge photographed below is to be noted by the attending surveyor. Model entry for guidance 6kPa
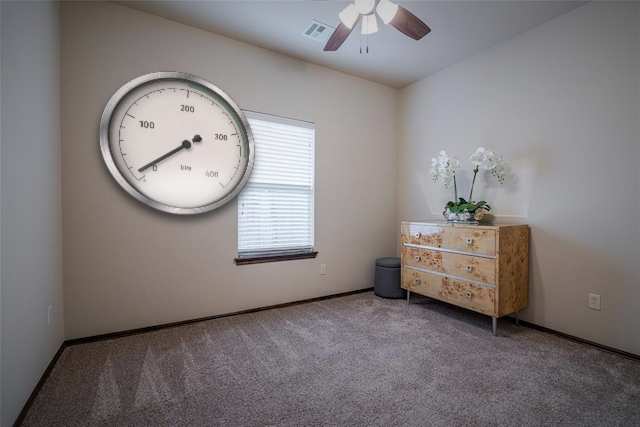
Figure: 10kPa
